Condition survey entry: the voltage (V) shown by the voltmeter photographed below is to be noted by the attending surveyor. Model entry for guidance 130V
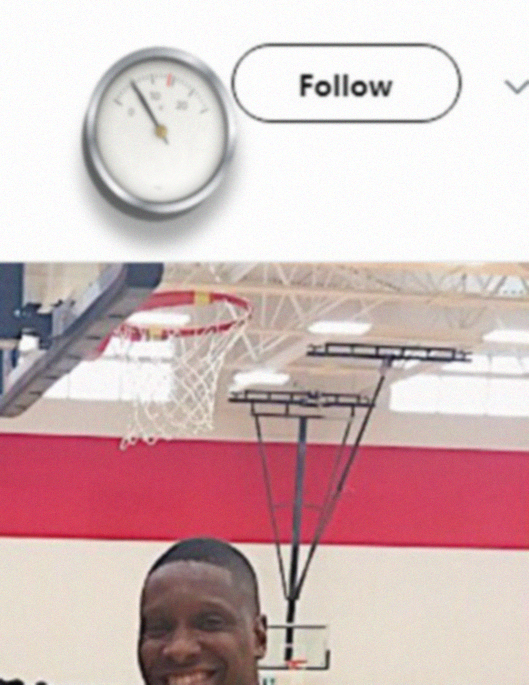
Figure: 5V
